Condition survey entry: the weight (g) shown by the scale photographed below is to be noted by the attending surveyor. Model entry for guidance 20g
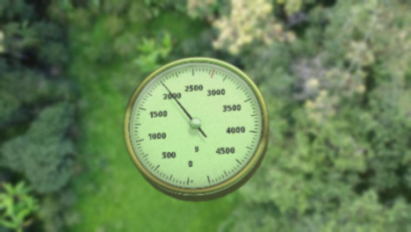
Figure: 2000g
